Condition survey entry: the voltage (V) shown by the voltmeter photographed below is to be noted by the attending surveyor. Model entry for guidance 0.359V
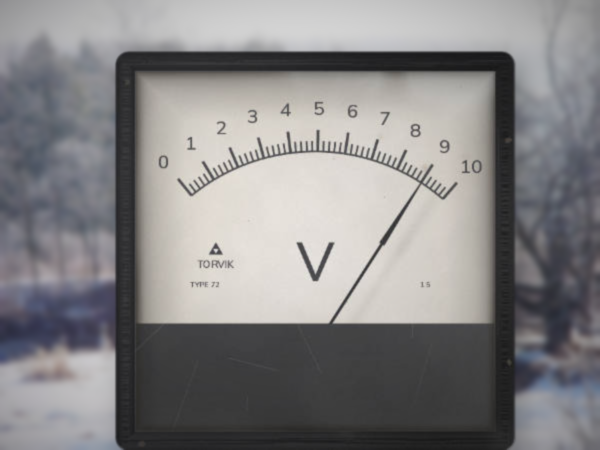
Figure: 9V
